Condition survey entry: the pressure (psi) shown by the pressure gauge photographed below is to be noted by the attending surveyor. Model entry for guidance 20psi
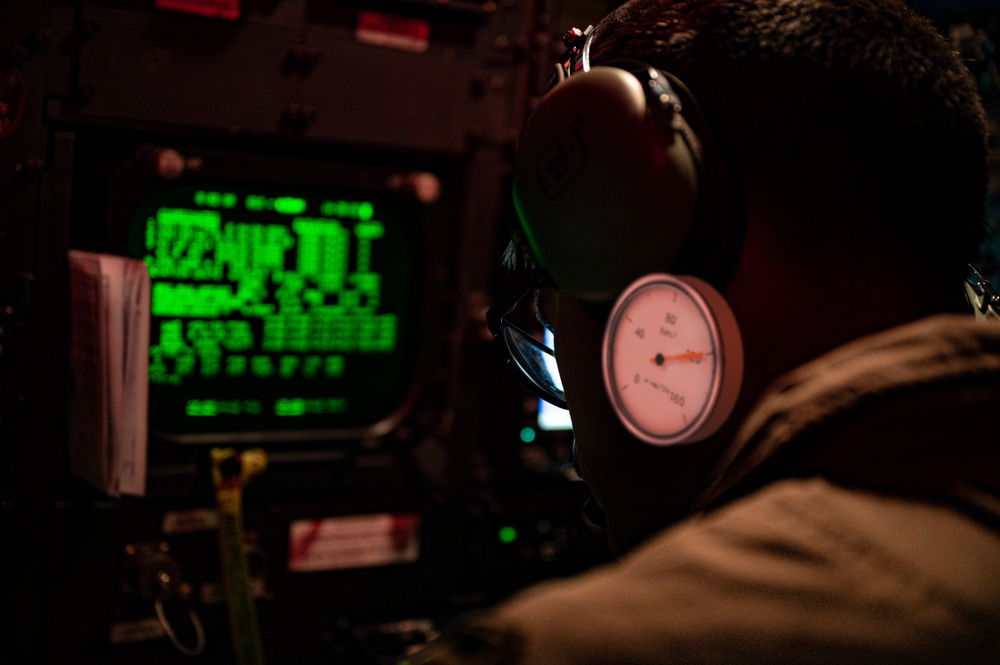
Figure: 120psi
